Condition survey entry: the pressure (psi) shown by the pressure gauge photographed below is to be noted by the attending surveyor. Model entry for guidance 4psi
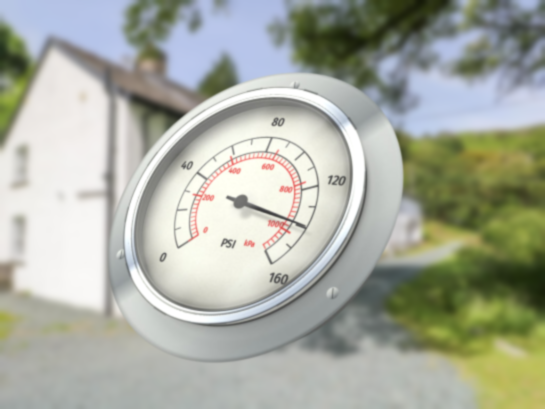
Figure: 140psi
